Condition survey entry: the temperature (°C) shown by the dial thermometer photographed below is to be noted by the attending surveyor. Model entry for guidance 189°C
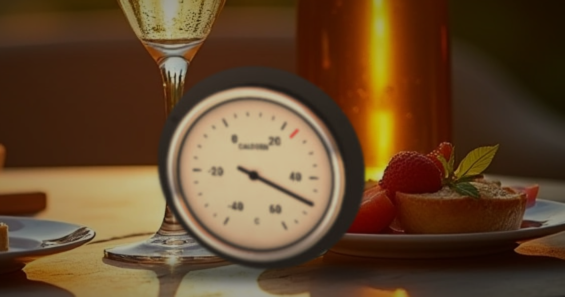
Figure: 48°C
